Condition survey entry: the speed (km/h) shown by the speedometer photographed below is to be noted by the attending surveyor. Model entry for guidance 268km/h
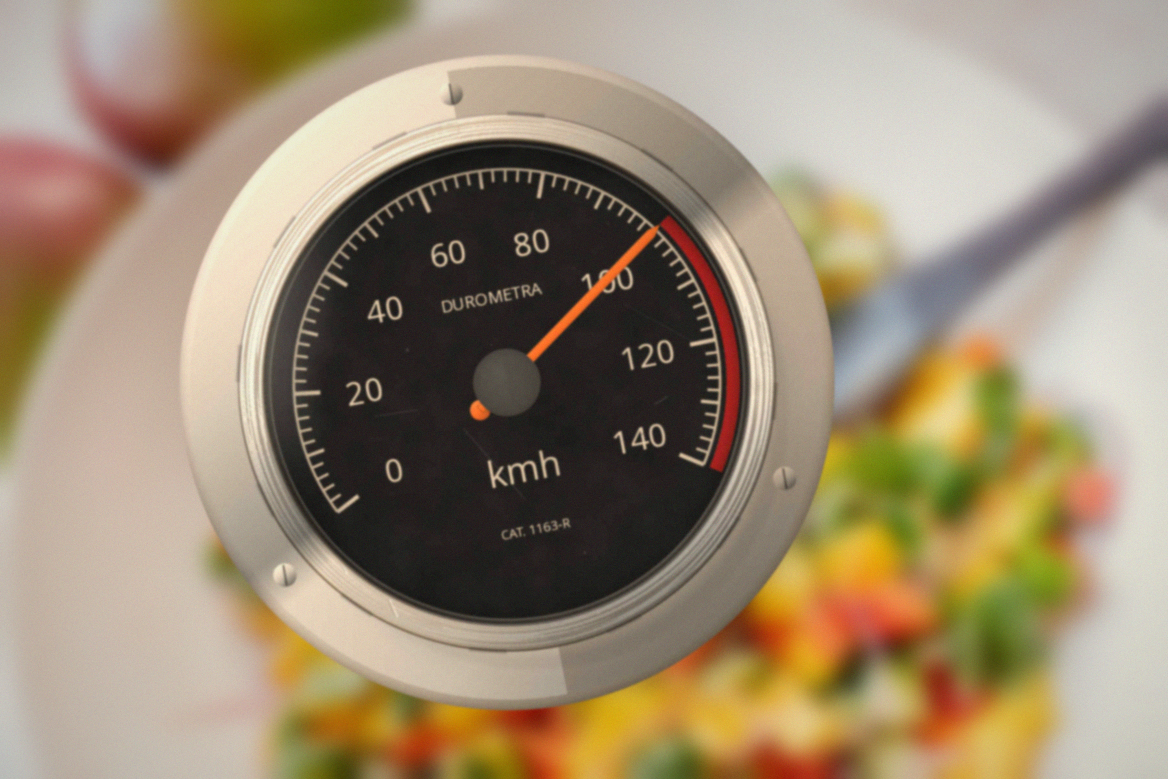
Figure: 100km/h
